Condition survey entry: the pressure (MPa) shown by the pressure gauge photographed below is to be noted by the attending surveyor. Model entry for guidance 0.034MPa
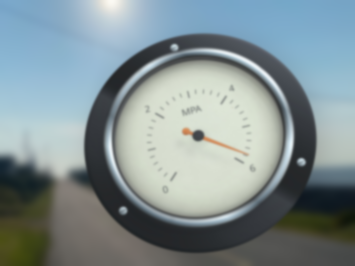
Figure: 5.8MPa
